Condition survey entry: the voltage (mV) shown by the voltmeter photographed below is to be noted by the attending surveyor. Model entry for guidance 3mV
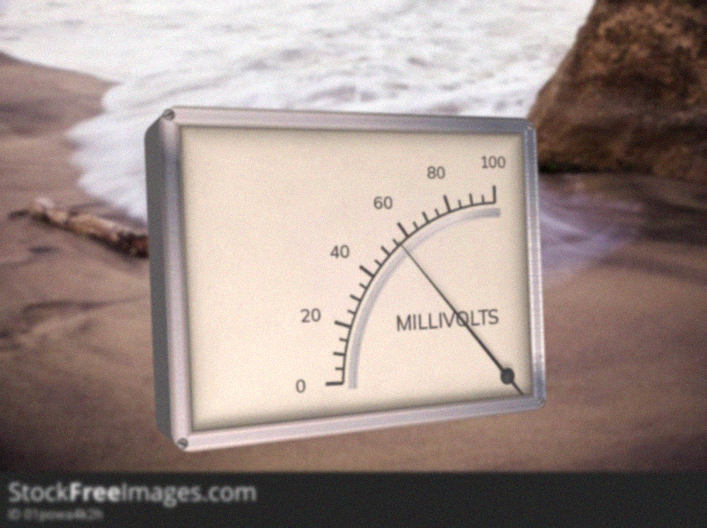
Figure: 55mV
